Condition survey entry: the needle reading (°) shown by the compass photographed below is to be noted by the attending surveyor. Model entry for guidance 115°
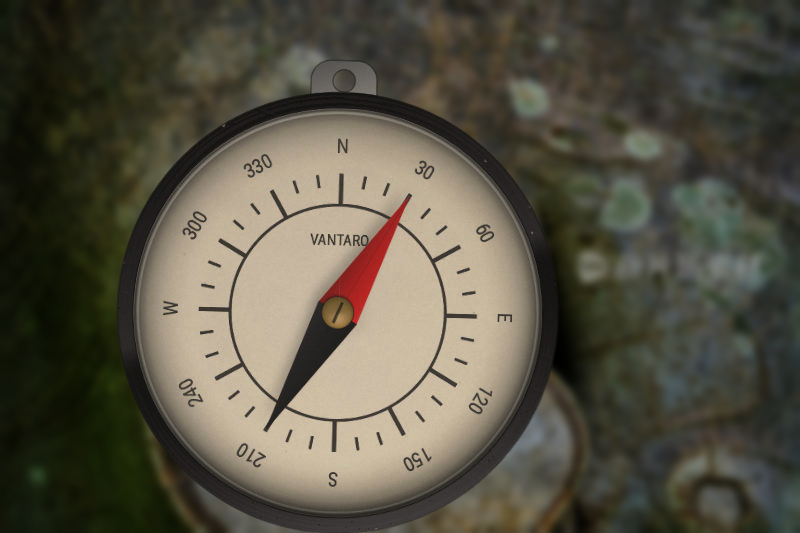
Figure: 30°
